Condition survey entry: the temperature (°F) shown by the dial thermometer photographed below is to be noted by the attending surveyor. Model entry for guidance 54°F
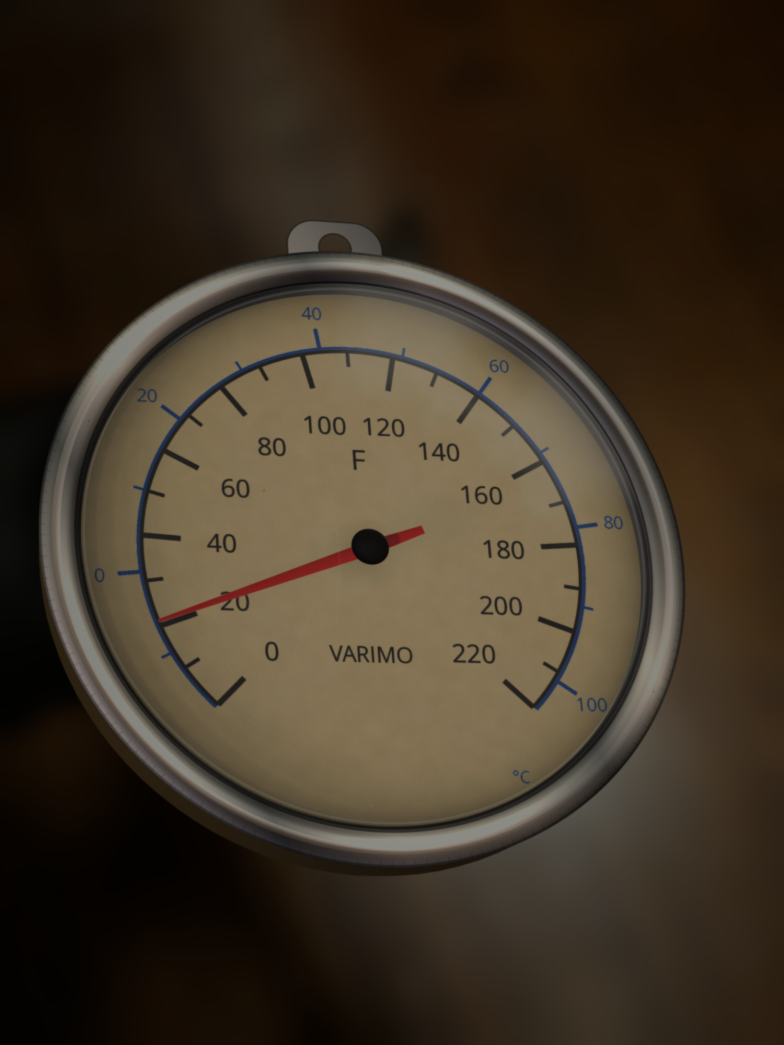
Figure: 20°F
